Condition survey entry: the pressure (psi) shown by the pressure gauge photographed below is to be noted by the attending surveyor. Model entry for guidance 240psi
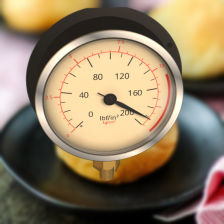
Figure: 190psi
